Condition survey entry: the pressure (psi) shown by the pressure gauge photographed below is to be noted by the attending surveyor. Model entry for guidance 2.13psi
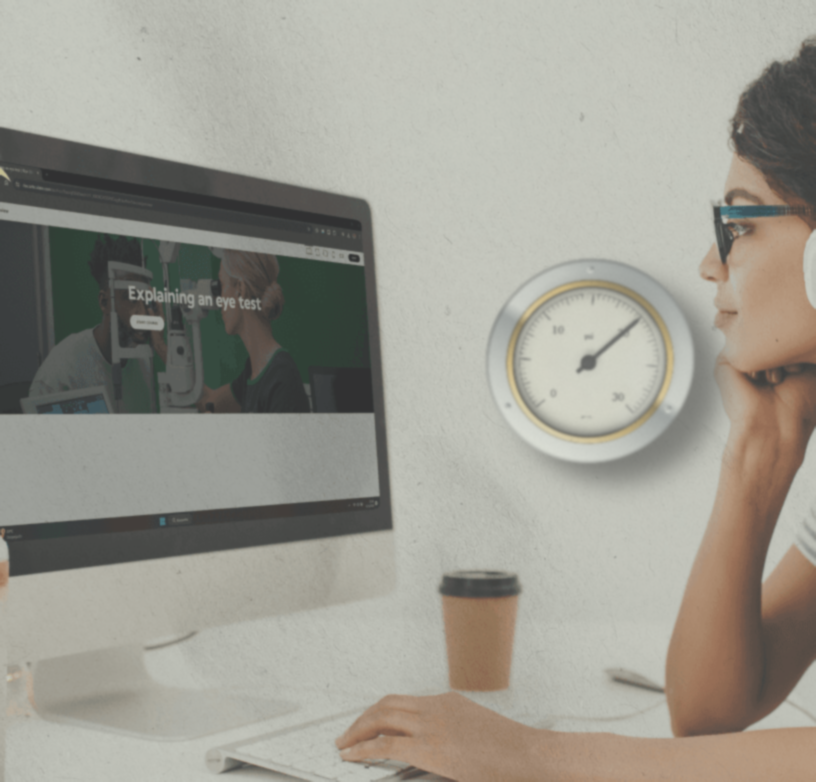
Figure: 20psi
